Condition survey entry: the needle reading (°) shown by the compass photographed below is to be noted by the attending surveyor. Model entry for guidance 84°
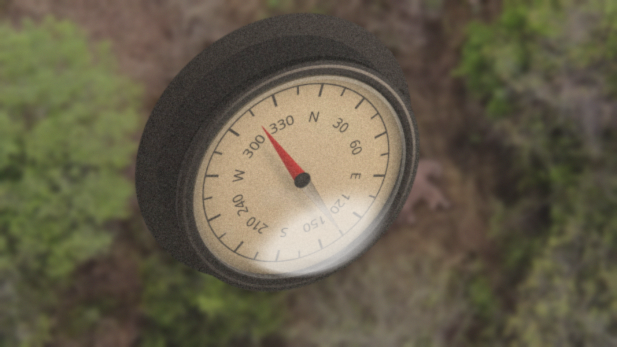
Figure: 315°
